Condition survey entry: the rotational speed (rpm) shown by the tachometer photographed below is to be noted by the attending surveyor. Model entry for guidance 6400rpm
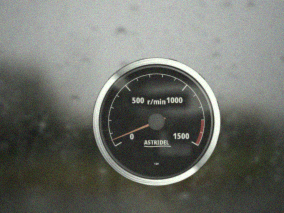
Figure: 50rpm
